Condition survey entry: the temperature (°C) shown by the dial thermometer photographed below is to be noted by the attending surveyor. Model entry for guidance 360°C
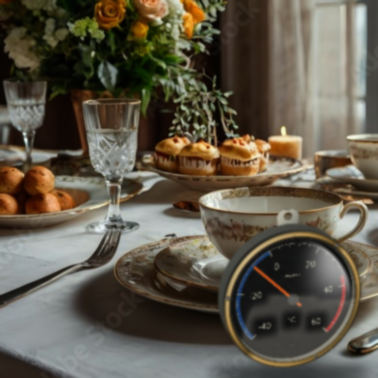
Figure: -8°C
